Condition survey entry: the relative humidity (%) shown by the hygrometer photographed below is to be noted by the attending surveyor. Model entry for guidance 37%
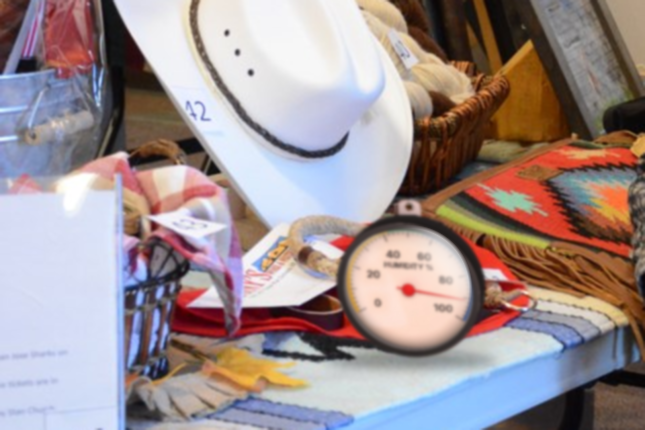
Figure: 90%
